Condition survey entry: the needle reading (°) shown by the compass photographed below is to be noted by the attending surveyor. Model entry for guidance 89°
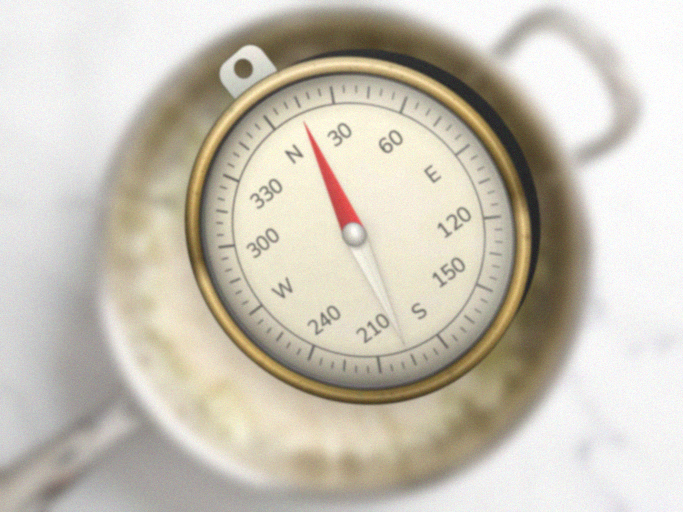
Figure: 15°
